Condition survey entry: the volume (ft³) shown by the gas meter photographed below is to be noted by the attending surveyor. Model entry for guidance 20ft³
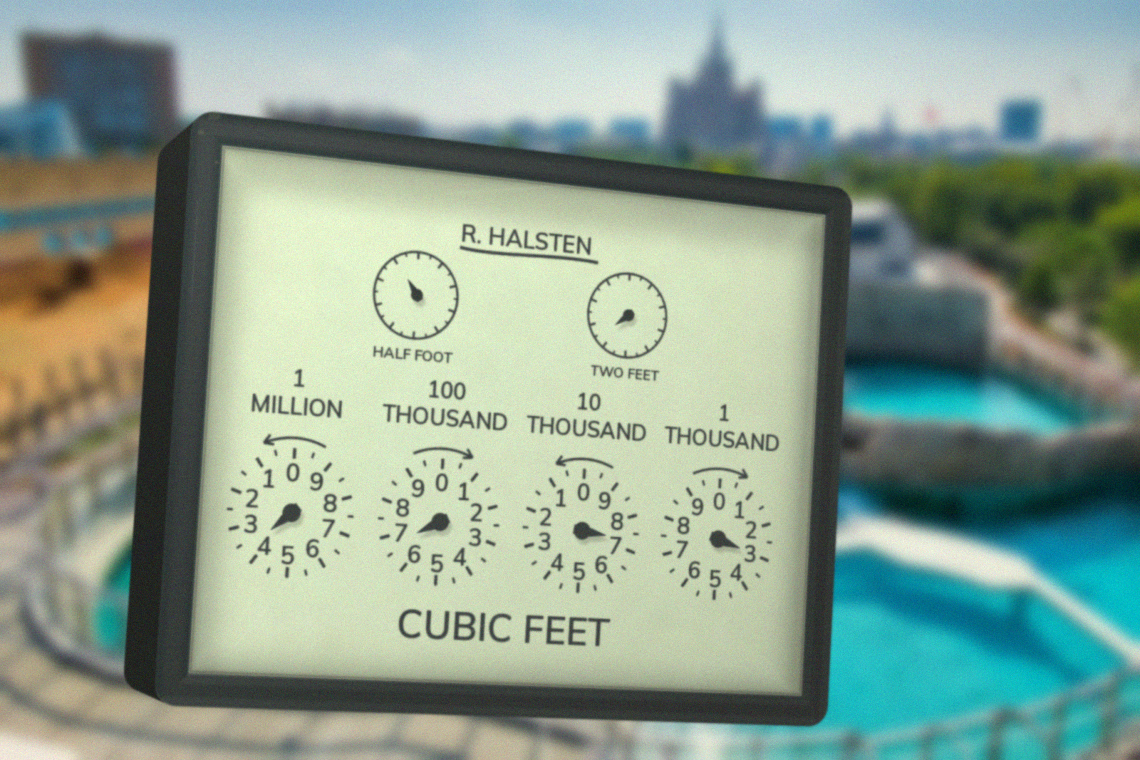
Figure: 367300ft³
